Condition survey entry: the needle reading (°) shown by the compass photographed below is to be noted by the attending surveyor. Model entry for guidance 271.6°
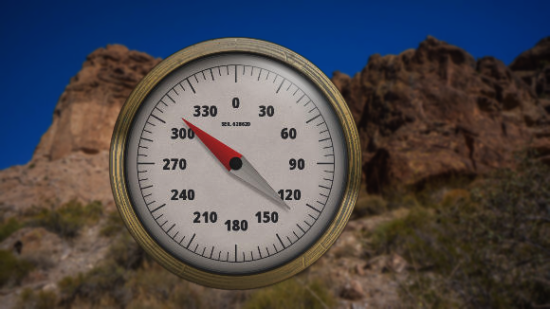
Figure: 310°
